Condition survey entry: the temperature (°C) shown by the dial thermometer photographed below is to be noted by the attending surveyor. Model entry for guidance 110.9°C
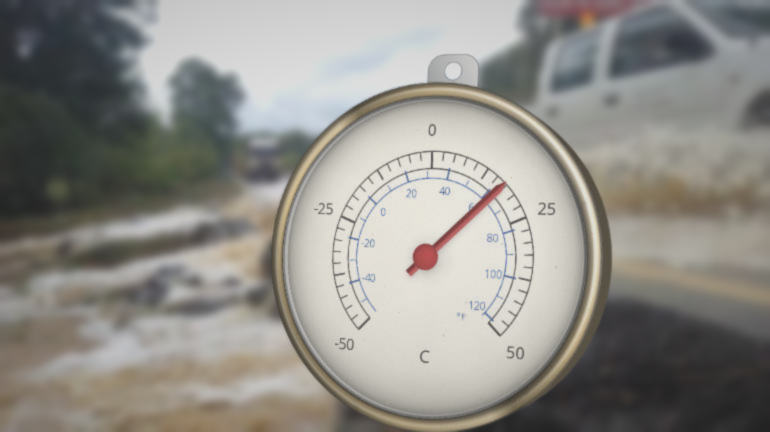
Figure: 17.5°C
